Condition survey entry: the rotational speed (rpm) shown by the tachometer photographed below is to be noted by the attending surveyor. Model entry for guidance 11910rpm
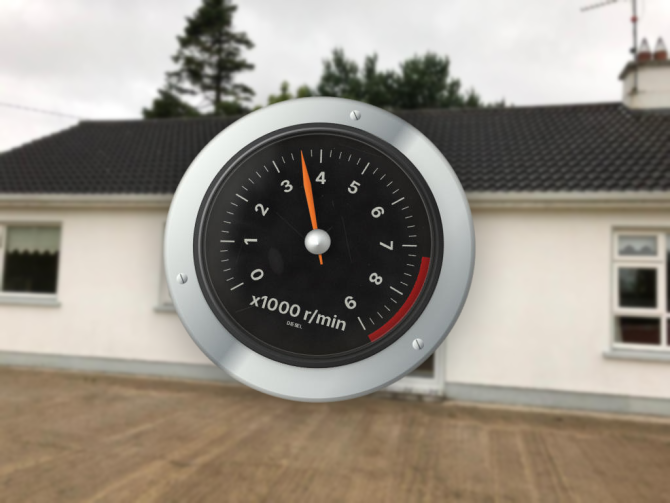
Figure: 3600rpm
